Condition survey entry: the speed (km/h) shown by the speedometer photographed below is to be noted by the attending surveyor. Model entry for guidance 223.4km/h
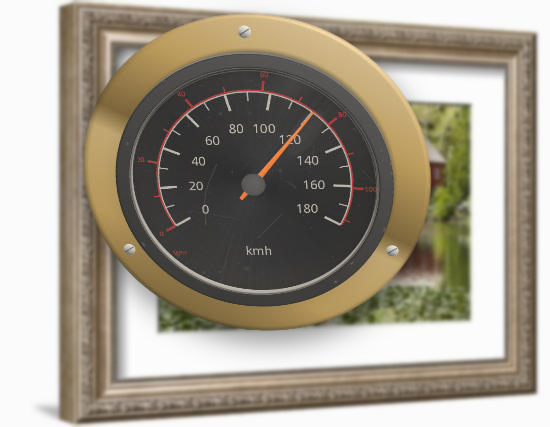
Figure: 120km/h
